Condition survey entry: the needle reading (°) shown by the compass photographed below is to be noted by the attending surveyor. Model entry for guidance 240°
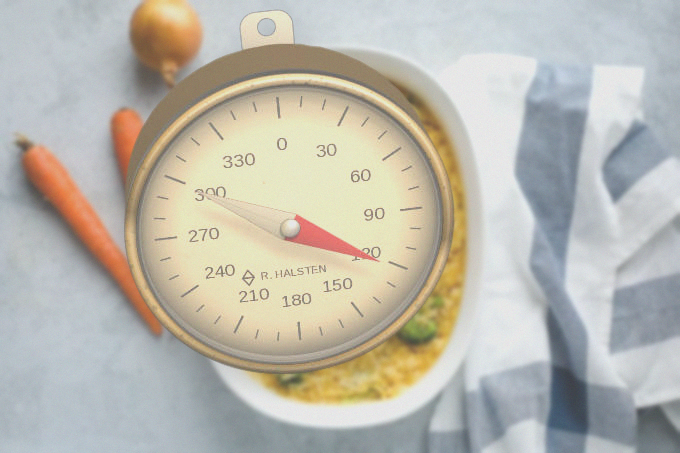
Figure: 120°
